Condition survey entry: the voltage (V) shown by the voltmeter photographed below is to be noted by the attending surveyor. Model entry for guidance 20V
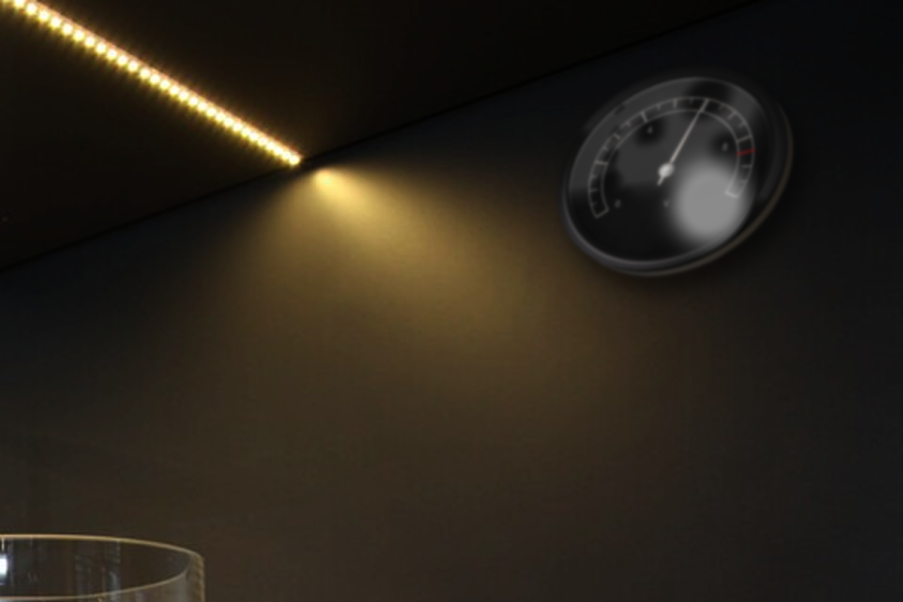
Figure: 6V
